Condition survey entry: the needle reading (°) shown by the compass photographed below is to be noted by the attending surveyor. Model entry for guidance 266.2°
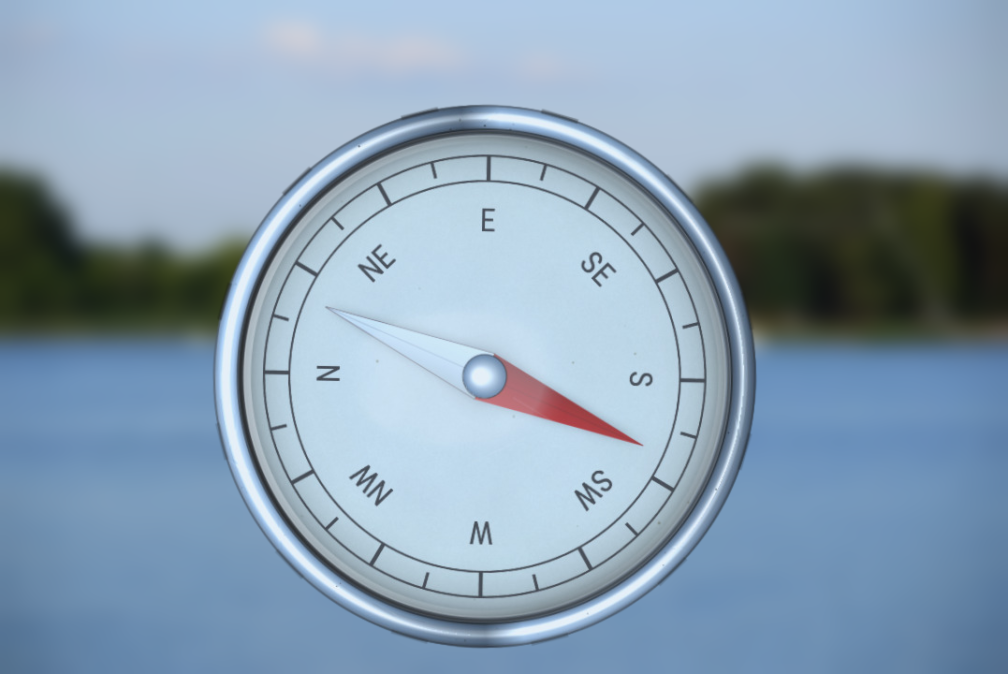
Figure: 202.5°
